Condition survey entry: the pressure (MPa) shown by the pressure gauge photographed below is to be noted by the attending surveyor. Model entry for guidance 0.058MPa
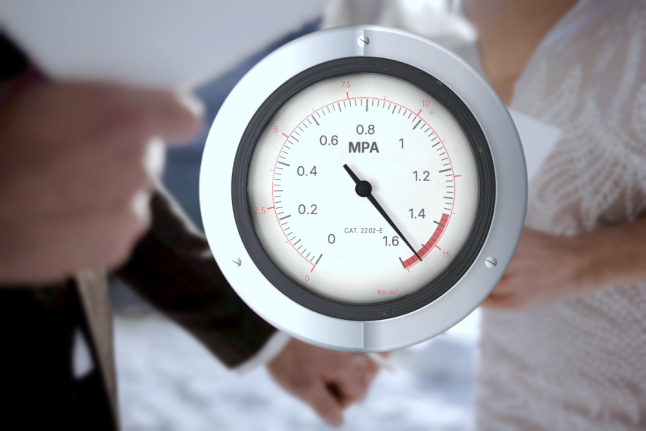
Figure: 1.54MPa
